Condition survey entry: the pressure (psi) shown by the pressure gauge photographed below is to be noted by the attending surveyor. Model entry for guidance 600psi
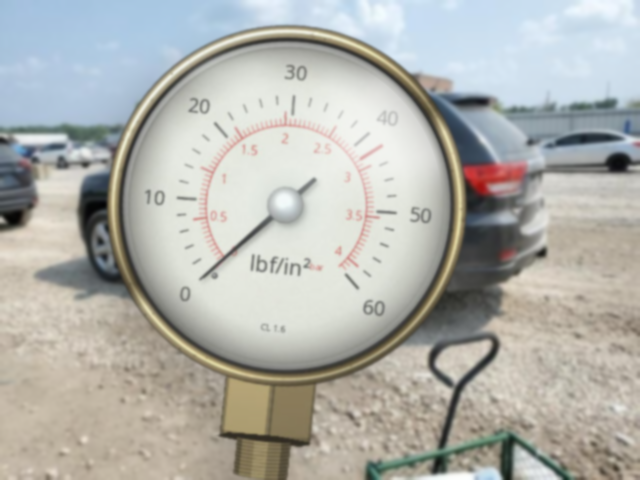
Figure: 0psi
